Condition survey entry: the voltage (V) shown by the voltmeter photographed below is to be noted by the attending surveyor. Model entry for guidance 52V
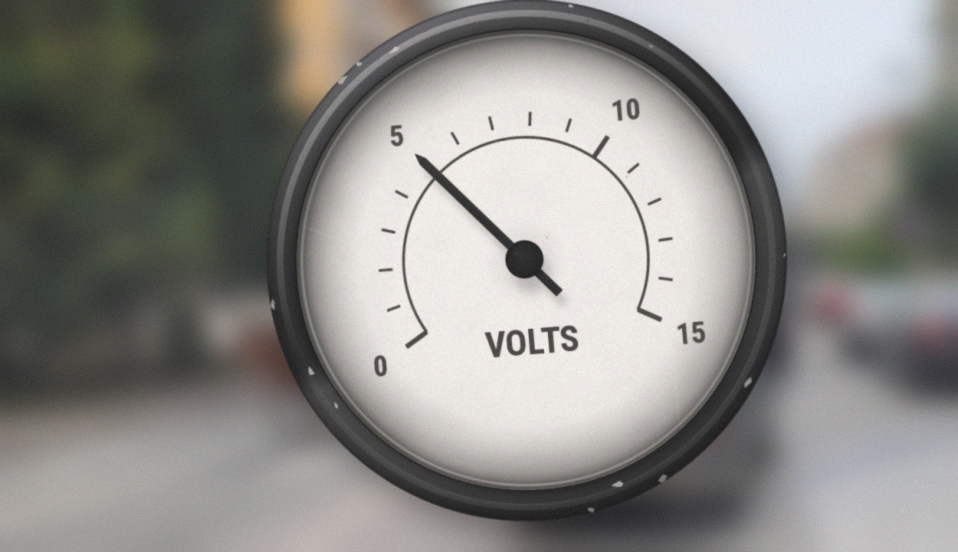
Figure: 5V
